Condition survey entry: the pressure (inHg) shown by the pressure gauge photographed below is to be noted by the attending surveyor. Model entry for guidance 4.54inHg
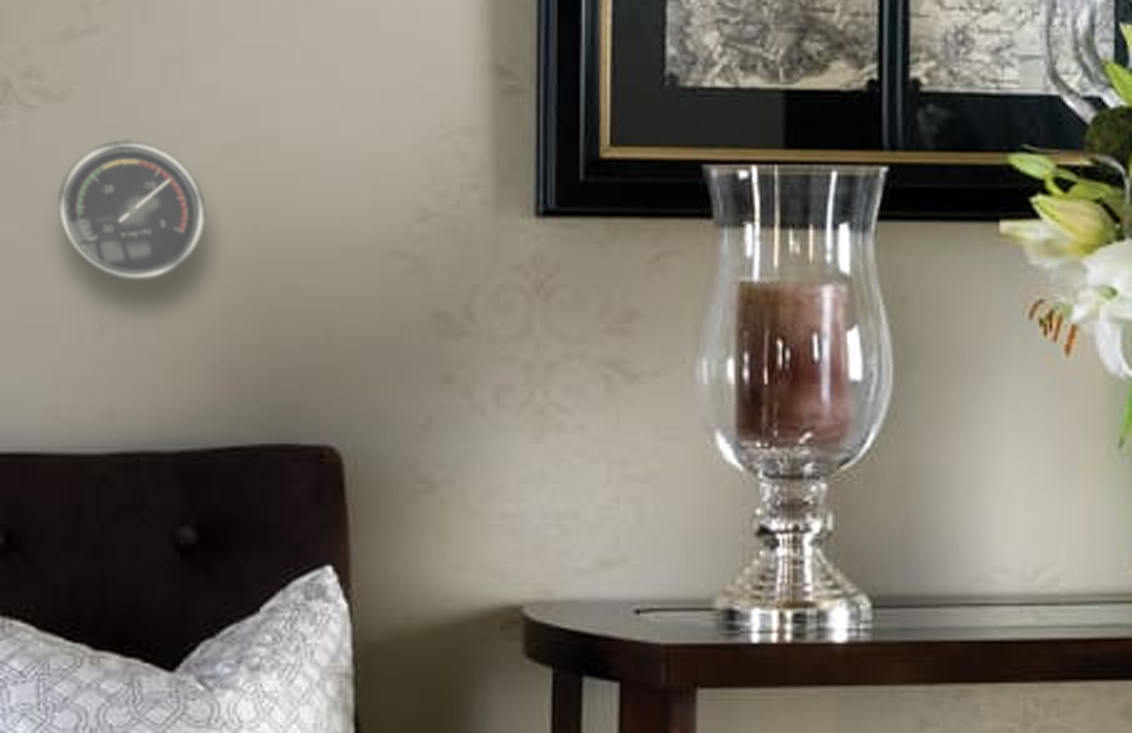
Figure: -8inHg
